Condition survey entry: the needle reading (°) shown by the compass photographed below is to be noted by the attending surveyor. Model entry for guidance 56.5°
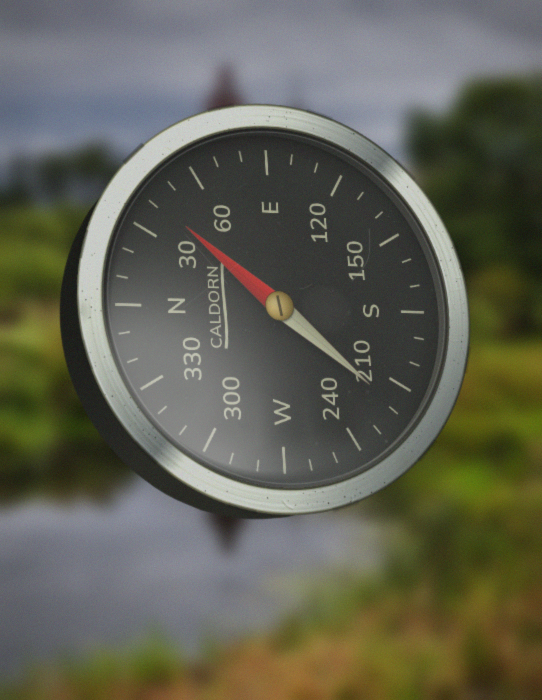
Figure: 40°
